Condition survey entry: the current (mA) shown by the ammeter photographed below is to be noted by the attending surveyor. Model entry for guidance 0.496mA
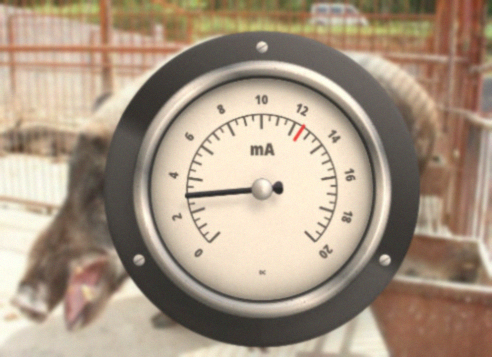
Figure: 3mA
